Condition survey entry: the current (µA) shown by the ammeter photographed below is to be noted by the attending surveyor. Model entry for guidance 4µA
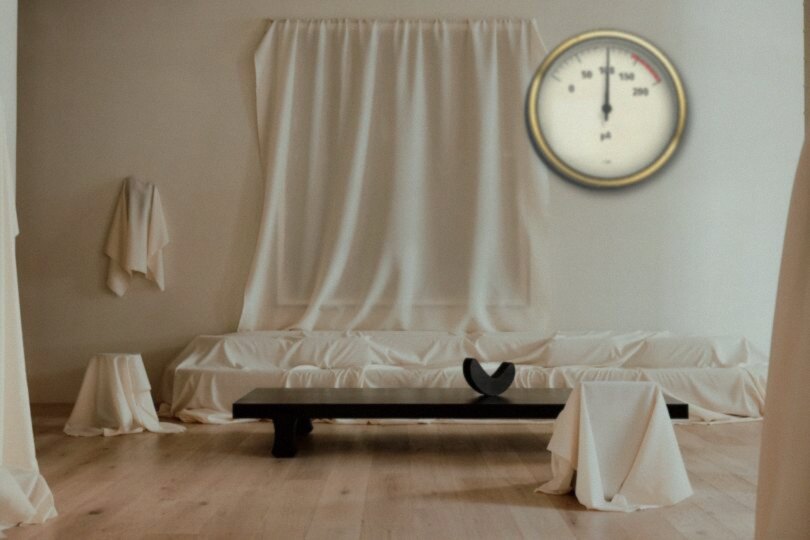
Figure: 100µA
